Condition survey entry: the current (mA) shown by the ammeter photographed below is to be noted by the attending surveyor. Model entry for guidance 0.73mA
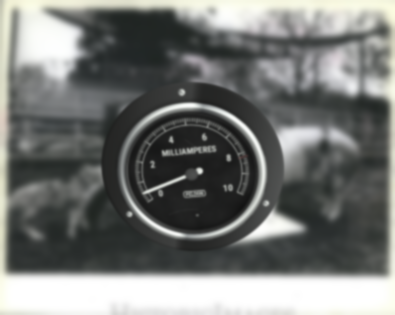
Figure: 0.5mA
